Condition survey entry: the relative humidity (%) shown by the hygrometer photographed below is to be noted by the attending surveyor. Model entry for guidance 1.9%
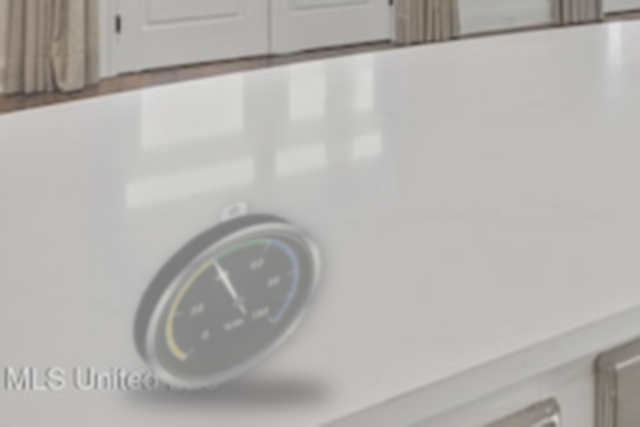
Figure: 40%
